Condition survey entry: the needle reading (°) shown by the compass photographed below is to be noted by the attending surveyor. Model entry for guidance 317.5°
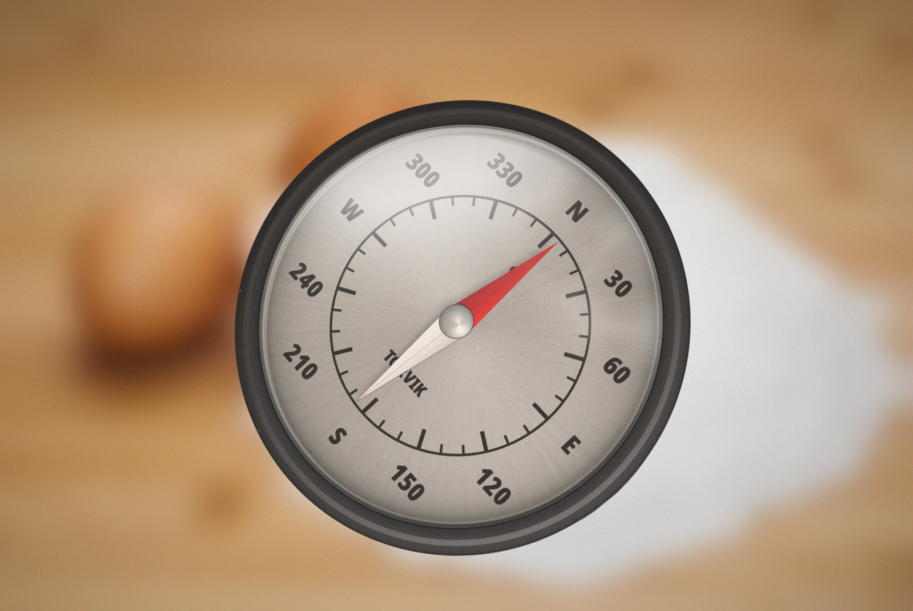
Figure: 5°
